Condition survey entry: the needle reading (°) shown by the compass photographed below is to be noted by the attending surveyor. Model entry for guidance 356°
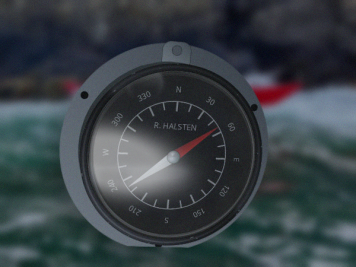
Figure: 52.5°
